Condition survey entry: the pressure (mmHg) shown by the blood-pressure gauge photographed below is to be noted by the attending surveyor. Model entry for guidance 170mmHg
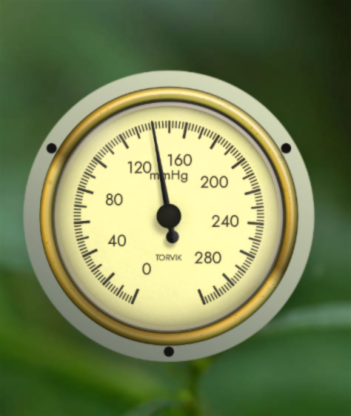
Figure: 140mmHg
